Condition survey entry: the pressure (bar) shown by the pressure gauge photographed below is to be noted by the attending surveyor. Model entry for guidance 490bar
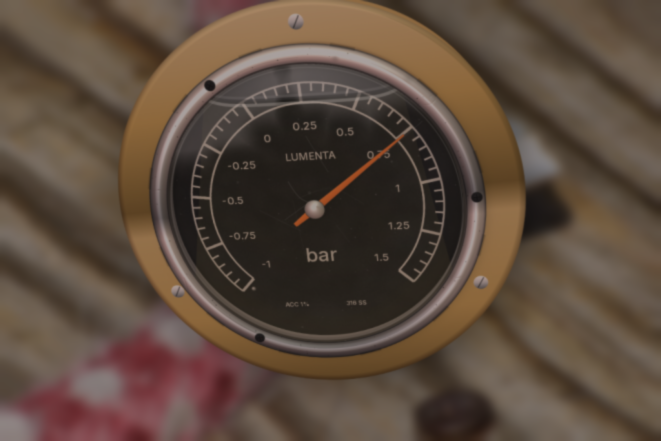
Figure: 0.75bar
